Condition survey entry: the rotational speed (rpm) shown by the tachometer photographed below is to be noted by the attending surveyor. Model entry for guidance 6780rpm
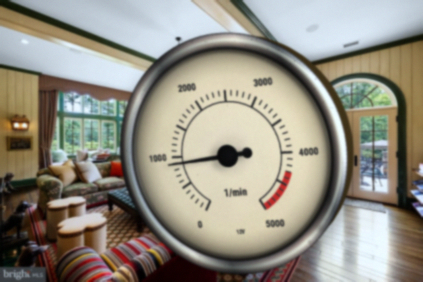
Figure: 900rpm
